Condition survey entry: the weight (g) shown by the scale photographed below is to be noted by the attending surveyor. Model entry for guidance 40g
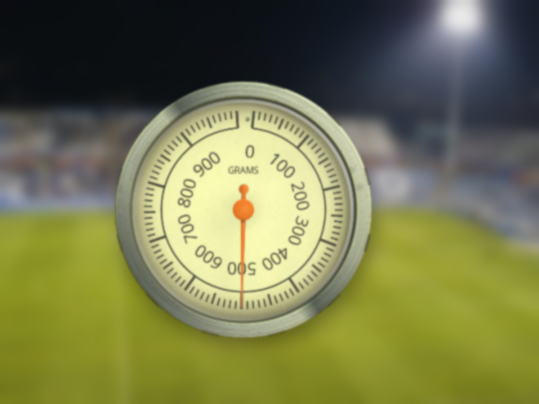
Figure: 500g
